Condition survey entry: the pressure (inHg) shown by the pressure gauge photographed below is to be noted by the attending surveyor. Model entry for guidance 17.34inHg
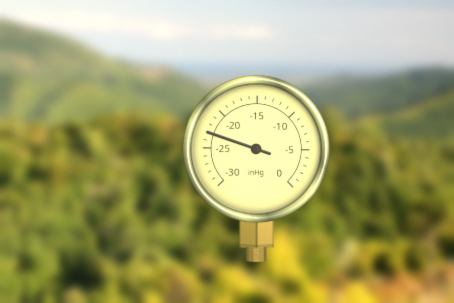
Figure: -23inHg
